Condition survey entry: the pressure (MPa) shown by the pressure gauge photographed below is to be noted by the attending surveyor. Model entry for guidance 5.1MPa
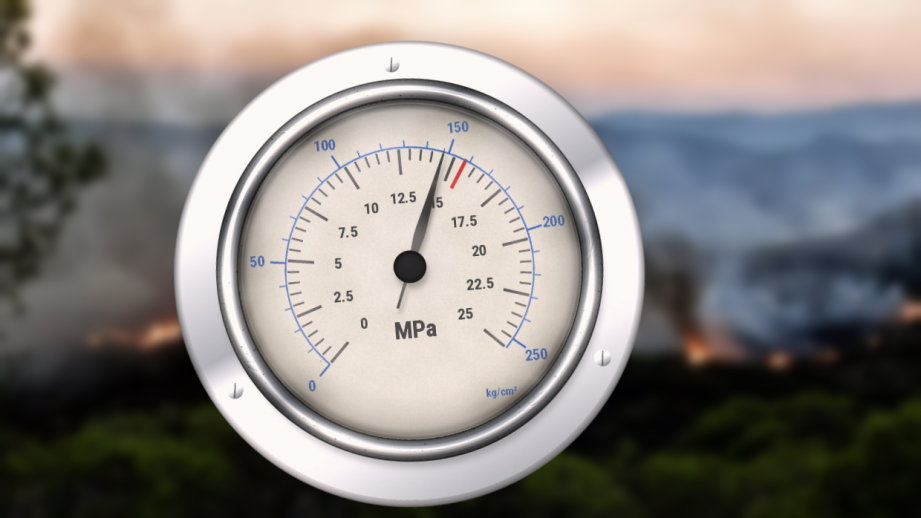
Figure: 14.5MPa
